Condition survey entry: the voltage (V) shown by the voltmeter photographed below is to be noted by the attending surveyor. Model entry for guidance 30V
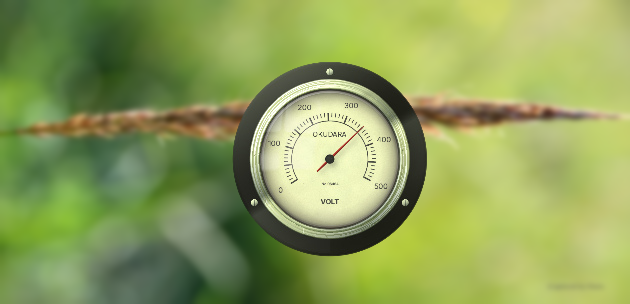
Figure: 350V
